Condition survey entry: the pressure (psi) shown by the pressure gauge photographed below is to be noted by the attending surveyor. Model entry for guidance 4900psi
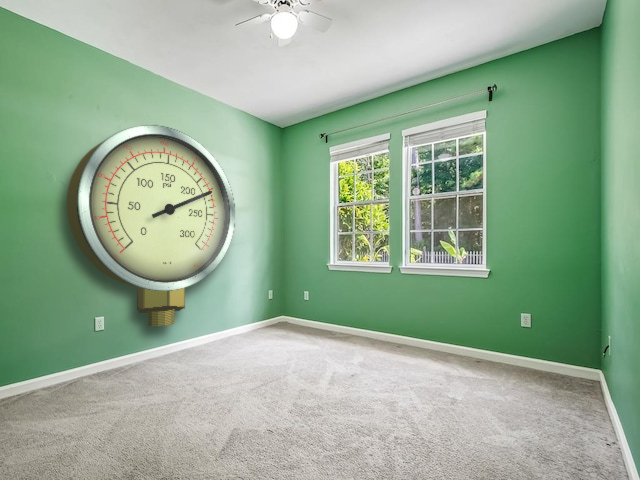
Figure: 220psi
